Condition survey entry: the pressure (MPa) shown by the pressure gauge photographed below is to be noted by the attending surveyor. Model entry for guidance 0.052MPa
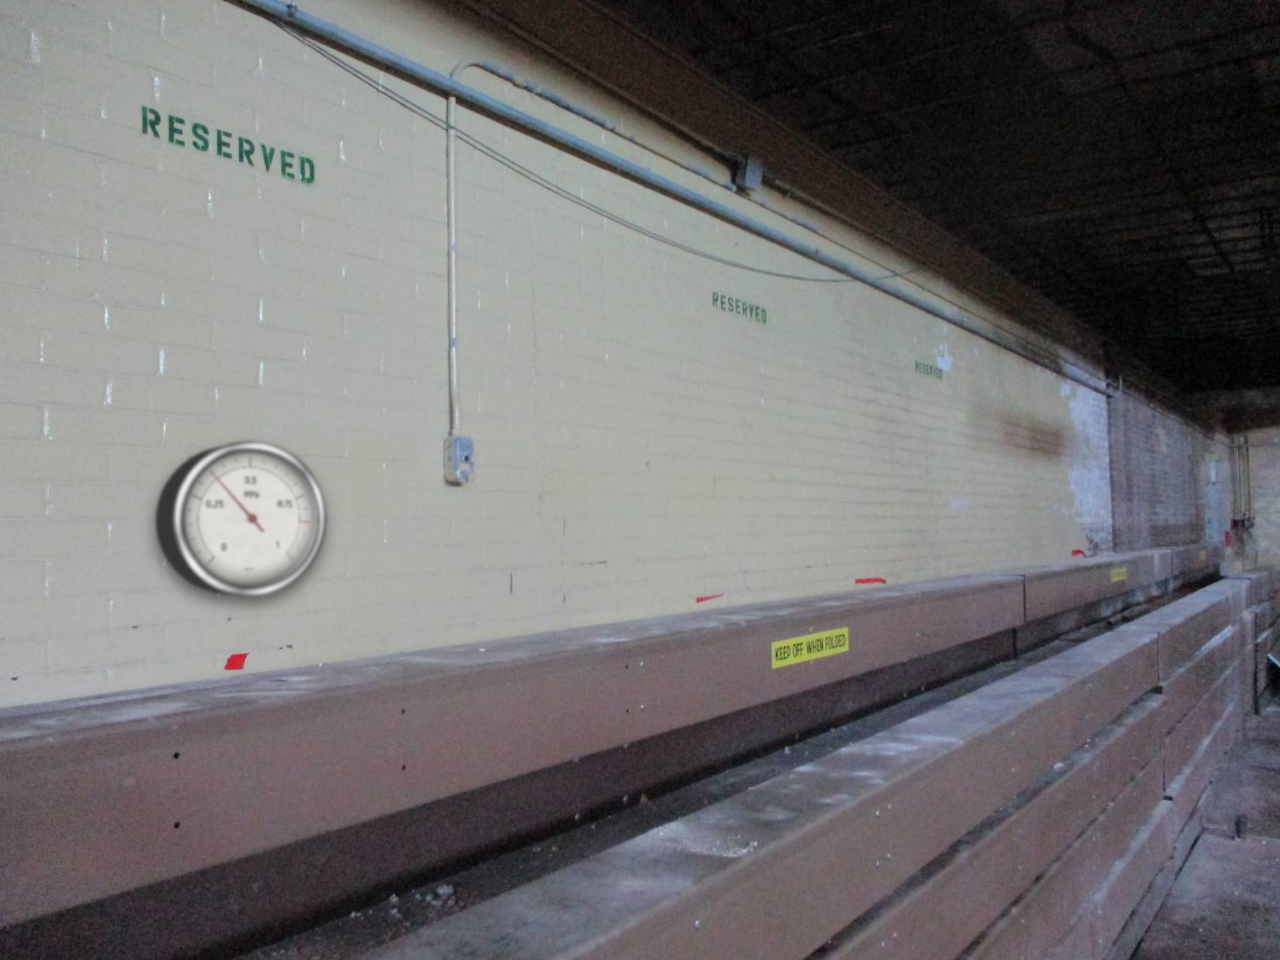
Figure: 0.35MPa
